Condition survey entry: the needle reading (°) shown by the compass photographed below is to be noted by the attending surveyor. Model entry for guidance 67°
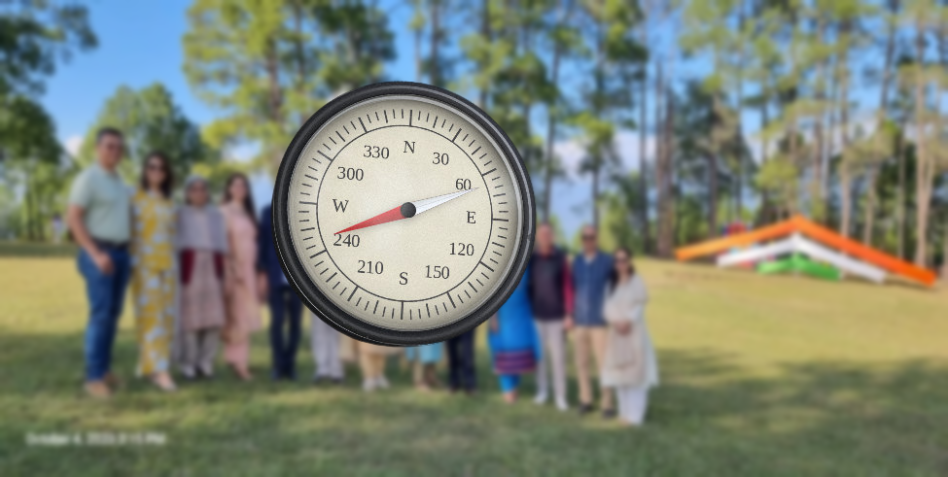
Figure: 247.5°
